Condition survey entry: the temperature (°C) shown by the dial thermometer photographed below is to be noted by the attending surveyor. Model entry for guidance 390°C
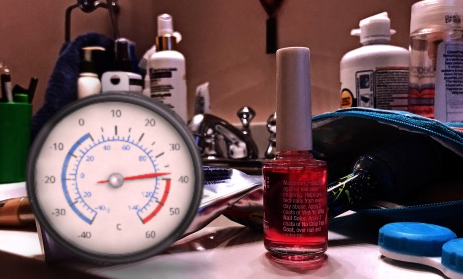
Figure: 37.5°C
